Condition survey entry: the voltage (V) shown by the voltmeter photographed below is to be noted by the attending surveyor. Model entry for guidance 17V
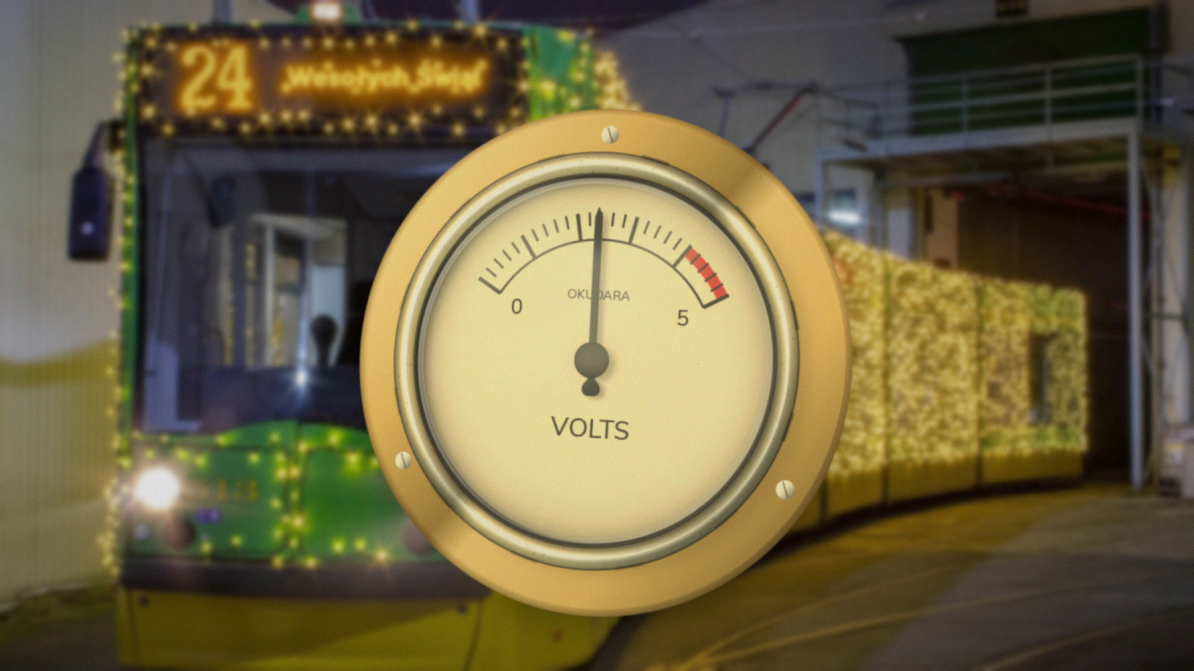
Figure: 2.4V
